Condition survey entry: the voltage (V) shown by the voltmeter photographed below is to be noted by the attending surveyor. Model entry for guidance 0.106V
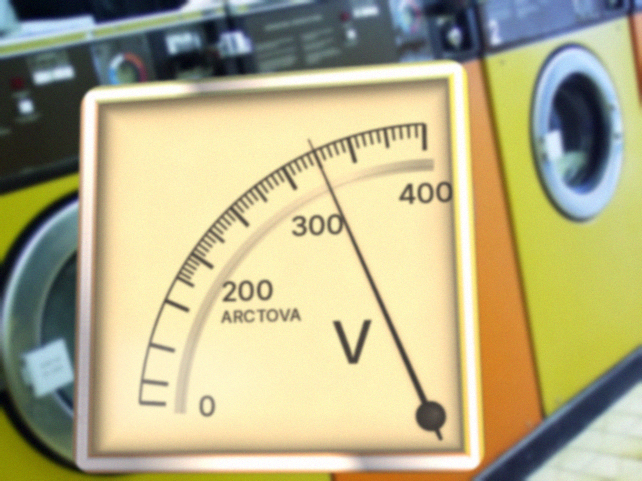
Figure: 325V
